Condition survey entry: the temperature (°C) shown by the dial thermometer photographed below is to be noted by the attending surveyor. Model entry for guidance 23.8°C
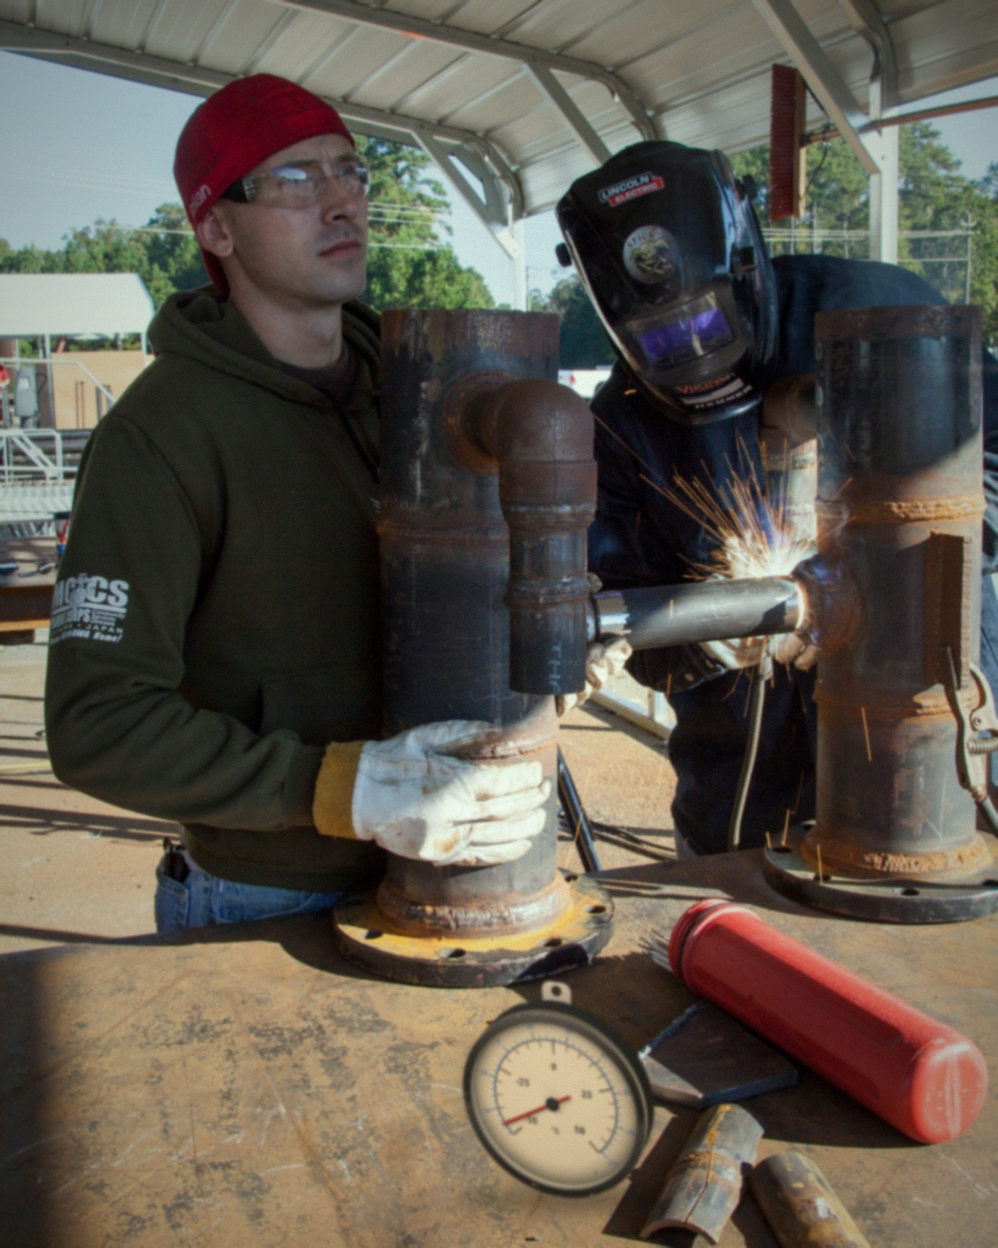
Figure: -45°C
